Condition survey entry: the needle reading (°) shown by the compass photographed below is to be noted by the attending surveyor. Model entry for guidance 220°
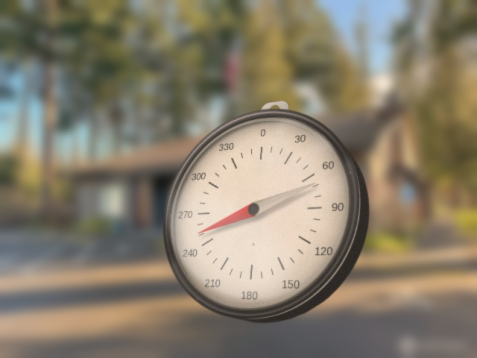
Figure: 250°
